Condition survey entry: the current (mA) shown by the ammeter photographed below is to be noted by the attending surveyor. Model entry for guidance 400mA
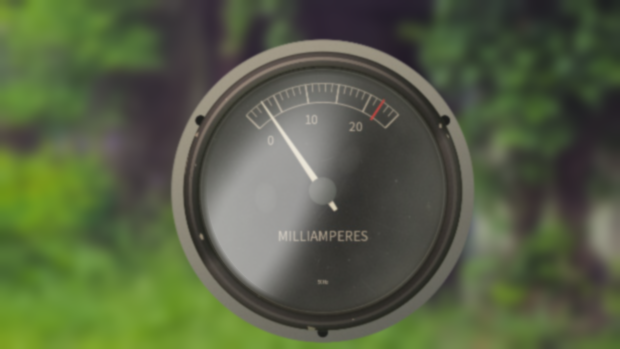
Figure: 3mA
